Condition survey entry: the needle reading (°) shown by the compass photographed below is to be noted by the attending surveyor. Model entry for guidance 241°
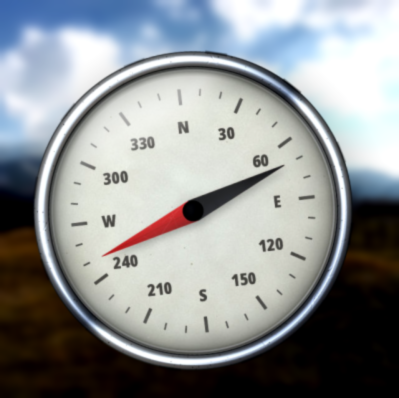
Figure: 250°
